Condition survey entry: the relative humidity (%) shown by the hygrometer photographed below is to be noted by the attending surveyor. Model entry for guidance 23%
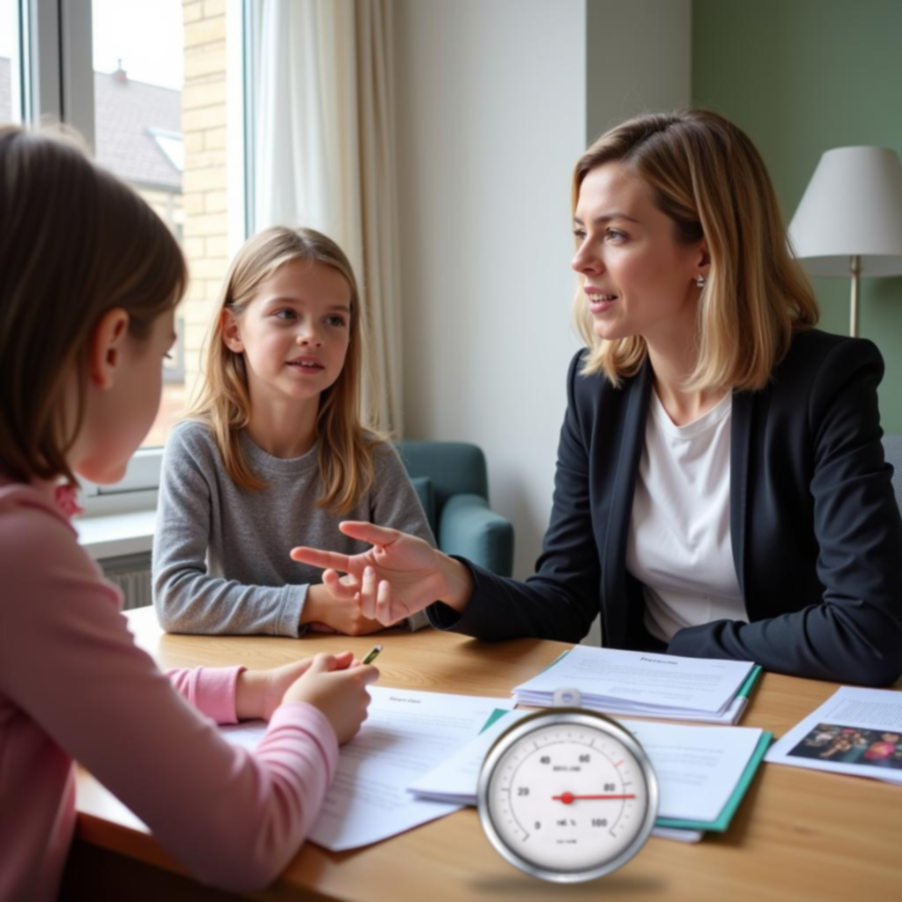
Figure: 84%
